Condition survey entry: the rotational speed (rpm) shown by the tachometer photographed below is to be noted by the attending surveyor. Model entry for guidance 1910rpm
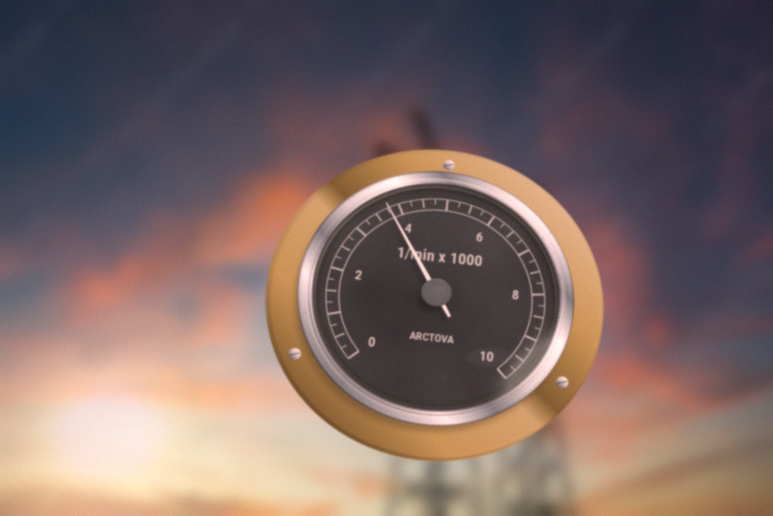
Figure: 3750rpm
